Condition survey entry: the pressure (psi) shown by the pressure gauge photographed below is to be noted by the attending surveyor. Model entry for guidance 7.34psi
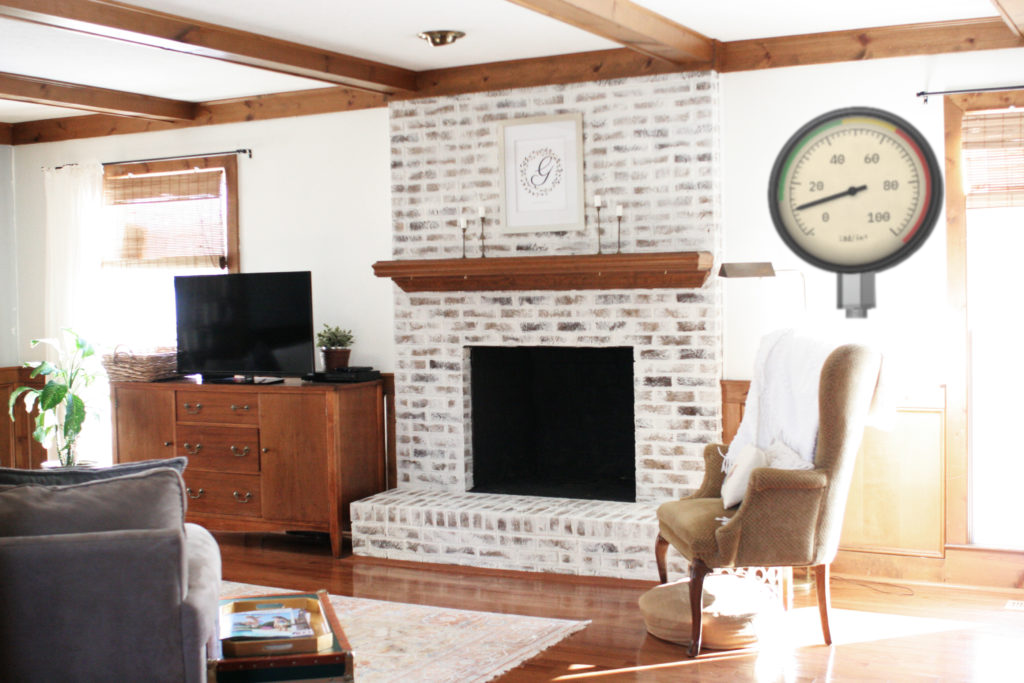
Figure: 10psi
